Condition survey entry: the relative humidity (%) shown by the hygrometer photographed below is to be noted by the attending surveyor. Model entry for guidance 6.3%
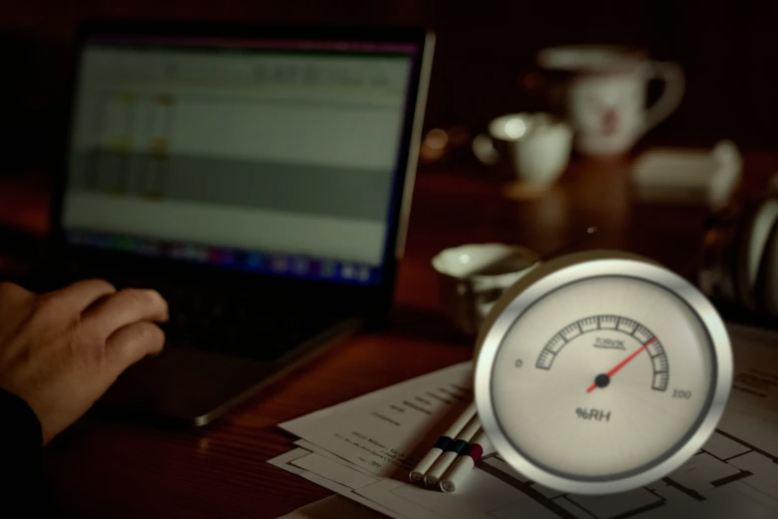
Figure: 70%
